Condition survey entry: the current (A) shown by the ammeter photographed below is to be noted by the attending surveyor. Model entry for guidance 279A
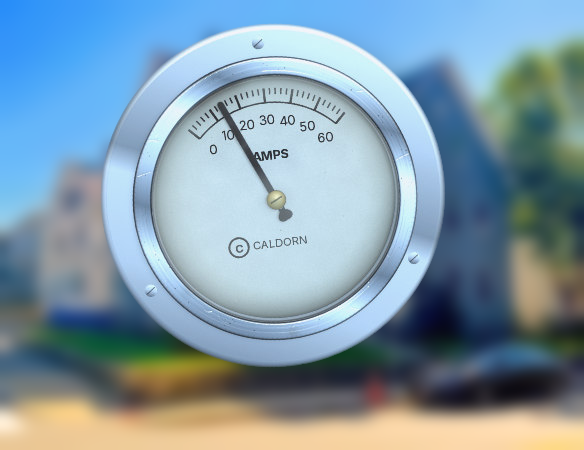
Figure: 14A
